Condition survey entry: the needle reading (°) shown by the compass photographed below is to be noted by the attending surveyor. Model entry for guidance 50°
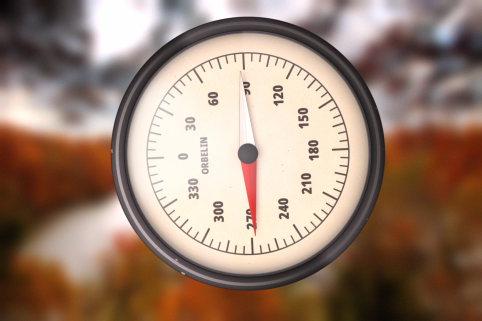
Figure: 267.5°
